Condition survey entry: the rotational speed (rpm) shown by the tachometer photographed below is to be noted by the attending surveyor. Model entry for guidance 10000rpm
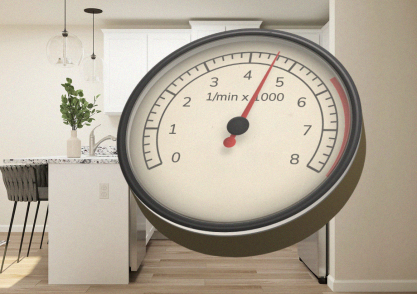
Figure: 4600rpm
